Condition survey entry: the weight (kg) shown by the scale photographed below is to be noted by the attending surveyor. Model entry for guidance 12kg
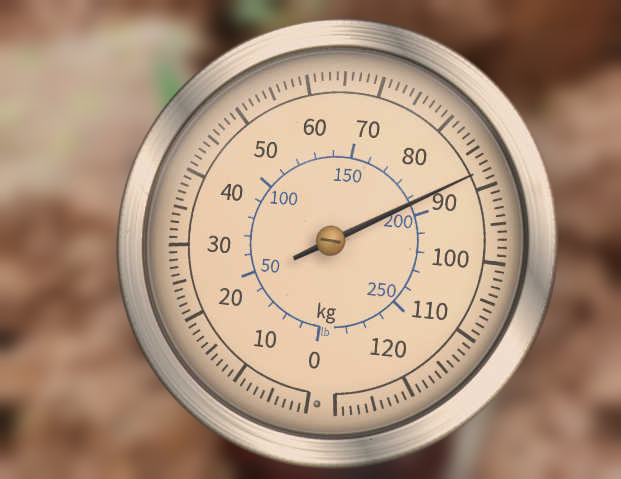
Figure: 88kg
